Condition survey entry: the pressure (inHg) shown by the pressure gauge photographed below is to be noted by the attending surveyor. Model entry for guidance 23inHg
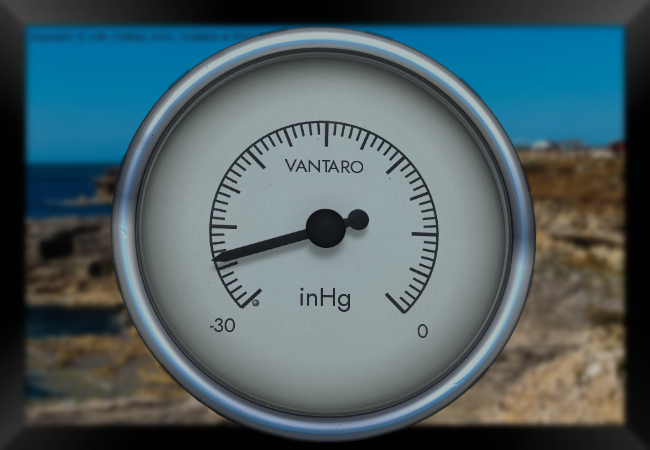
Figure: -27inHg
